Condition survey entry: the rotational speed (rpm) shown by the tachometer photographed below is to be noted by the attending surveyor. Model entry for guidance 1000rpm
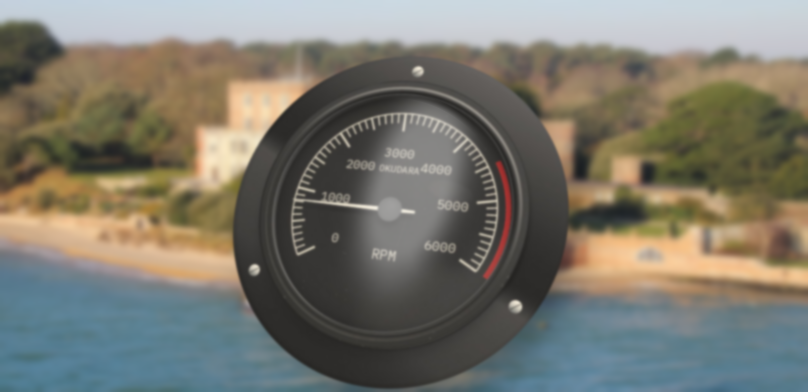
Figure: 800rpm
